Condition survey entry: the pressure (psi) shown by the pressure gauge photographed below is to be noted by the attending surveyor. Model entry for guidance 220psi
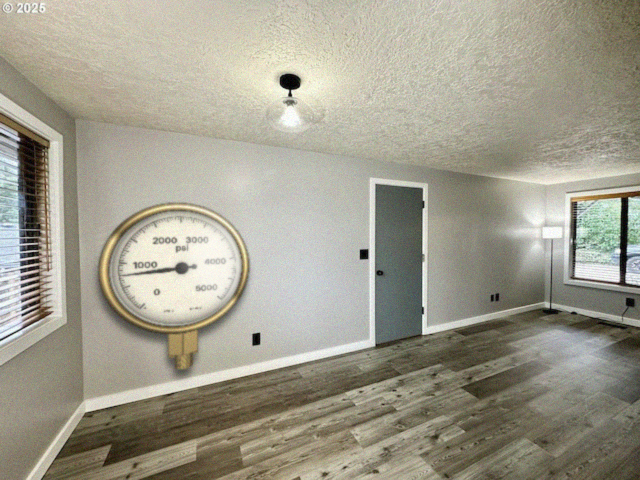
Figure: 750psi
